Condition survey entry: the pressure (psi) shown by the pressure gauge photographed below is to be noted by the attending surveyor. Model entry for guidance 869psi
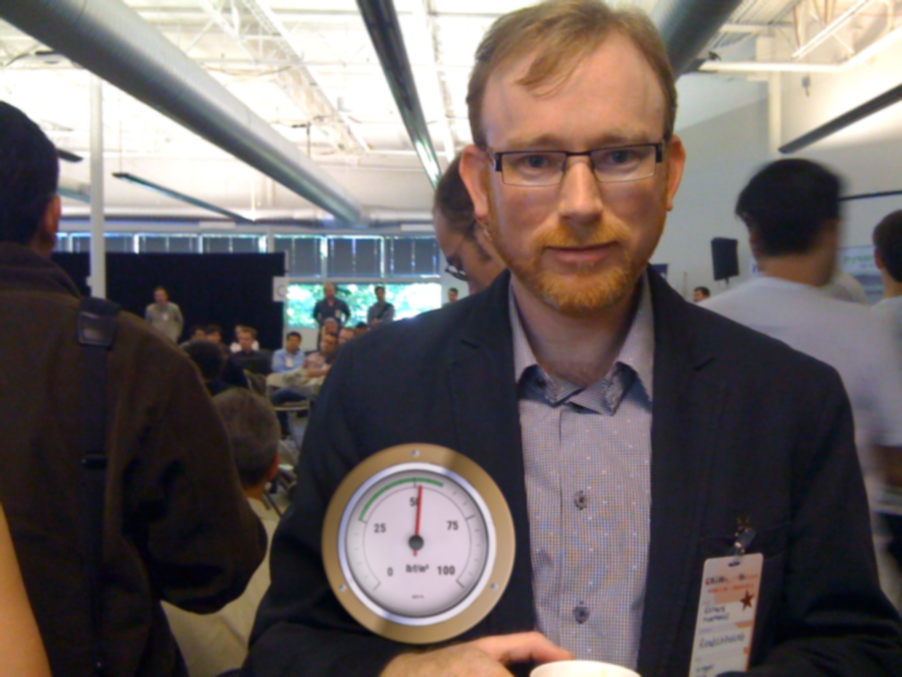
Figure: 52.5psi
